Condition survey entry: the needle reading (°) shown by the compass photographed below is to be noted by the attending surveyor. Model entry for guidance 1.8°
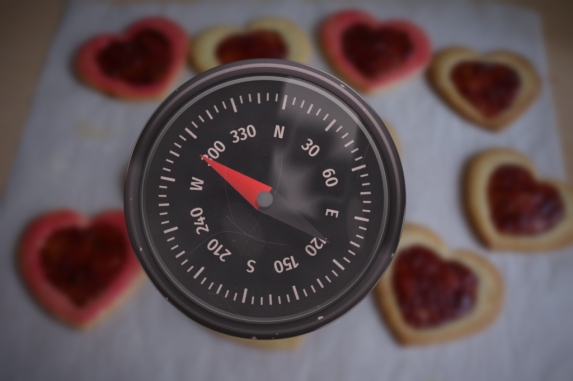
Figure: 292.5°
